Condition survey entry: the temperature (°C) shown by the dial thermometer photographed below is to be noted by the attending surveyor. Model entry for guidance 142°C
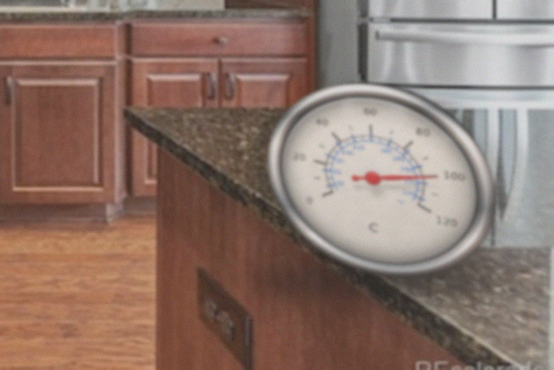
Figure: 100°C
